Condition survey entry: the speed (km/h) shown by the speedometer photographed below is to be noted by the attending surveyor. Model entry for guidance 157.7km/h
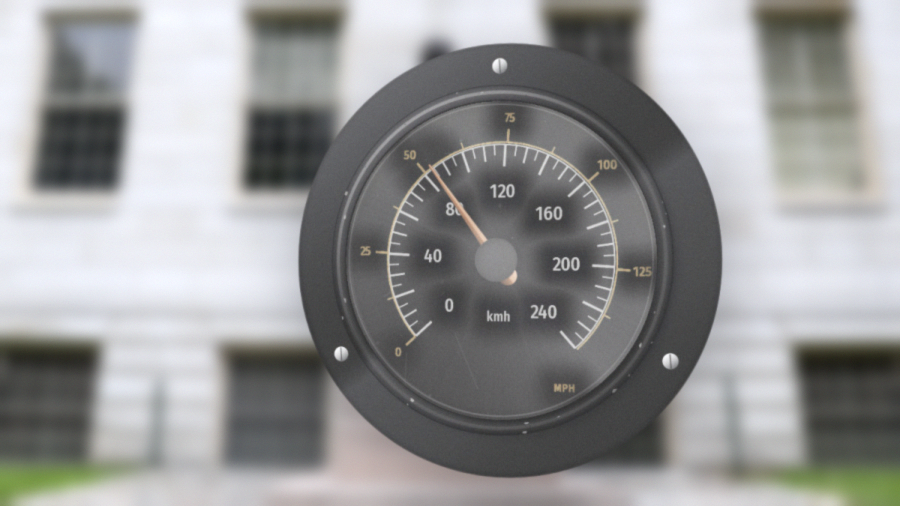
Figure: 85km/h
